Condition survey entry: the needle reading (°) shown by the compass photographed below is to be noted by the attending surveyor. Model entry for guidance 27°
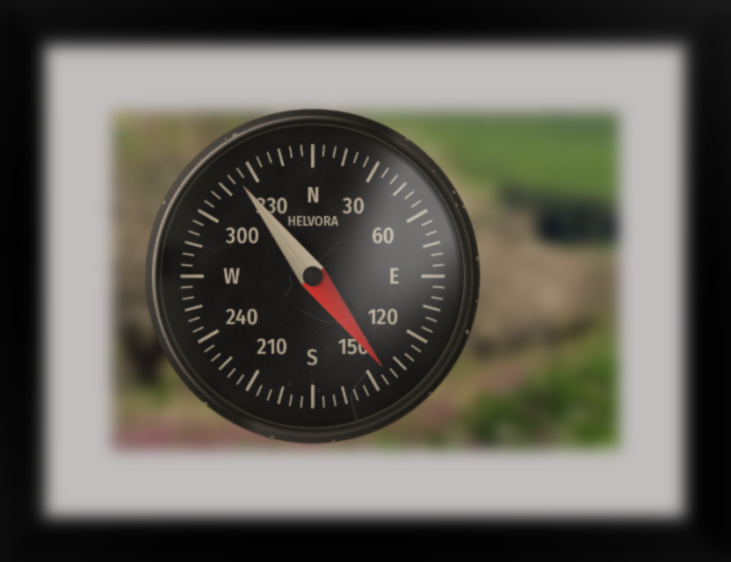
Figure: 142.5°
